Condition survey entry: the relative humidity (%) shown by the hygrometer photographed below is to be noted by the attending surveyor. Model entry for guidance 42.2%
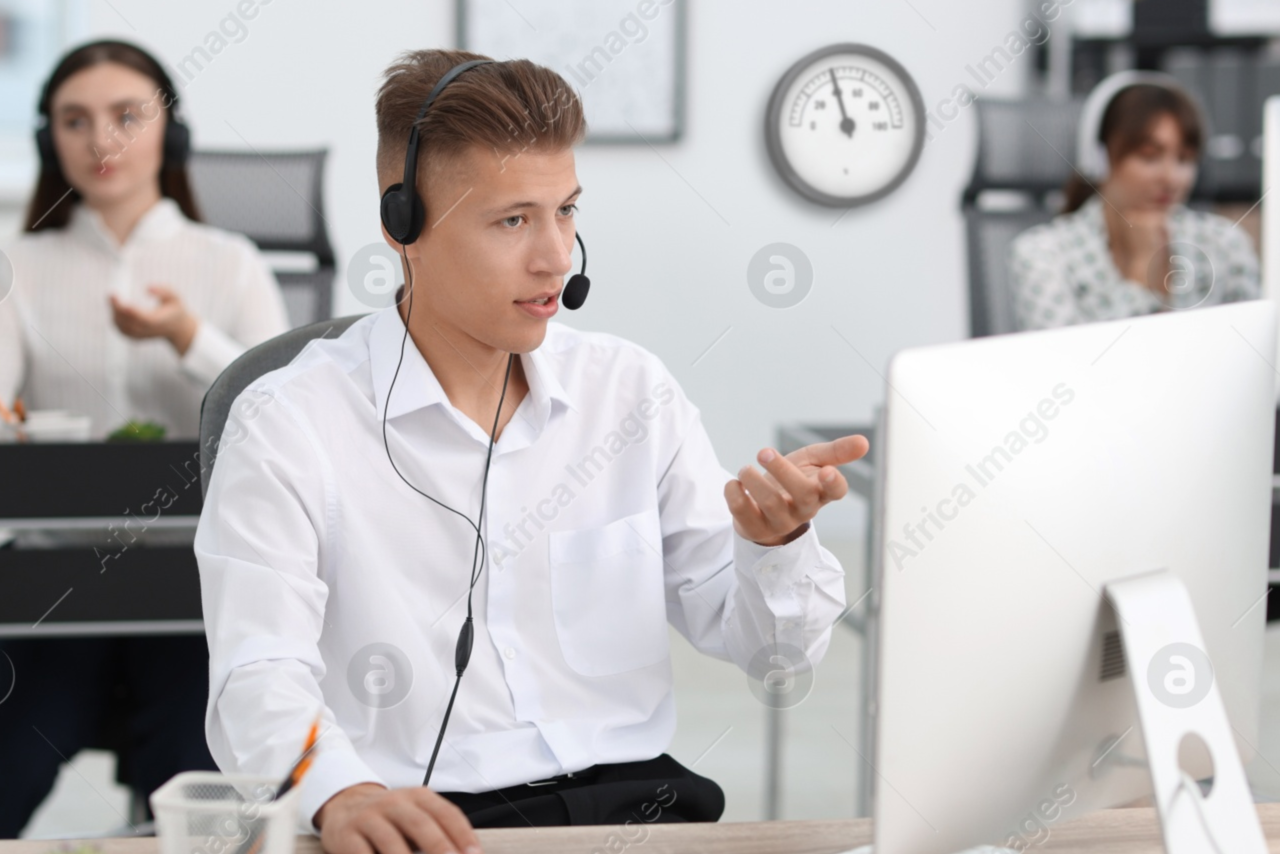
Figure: 40%
